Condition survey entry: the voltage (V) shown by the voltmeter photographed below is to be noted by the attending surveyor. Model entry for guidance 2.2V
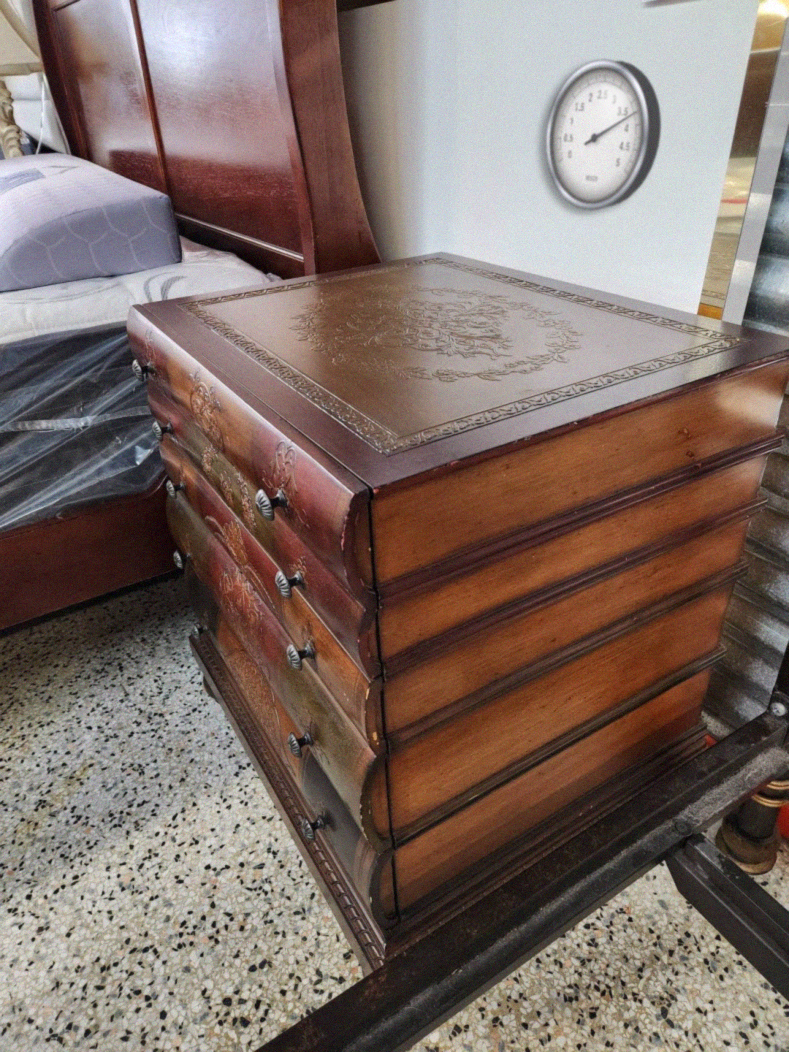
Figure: 3.75V
